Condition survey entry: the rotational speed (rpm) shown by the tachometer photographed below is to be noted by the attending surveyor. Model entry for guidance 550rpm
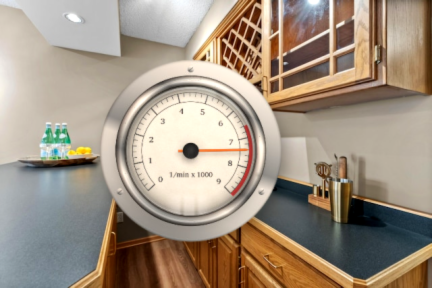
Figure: 7400rpm
